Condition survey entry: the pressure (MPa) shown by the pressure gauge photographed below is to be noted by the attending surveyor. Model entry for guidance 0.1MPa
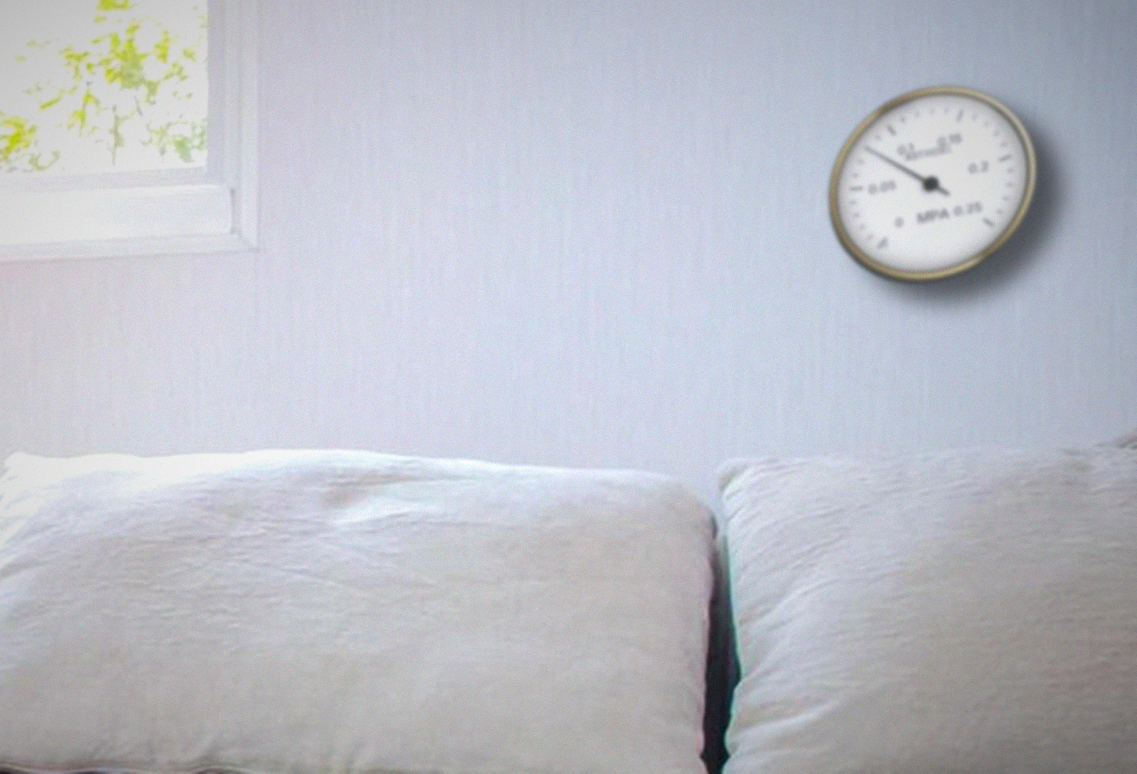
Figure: 0.08MPa
